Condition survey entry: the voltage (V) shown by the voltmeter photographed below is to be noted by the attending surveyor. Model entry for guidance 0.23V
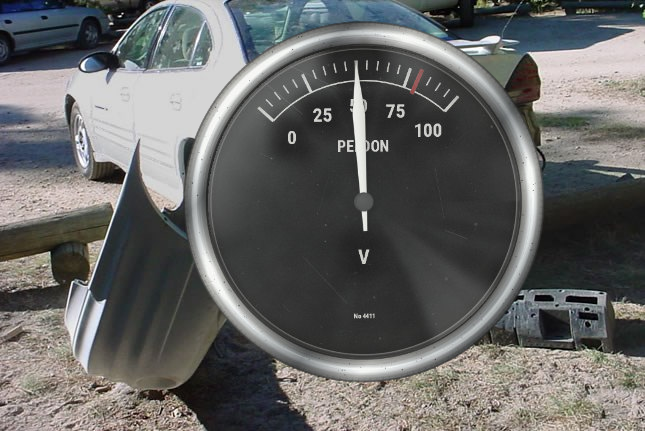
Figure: 50V
